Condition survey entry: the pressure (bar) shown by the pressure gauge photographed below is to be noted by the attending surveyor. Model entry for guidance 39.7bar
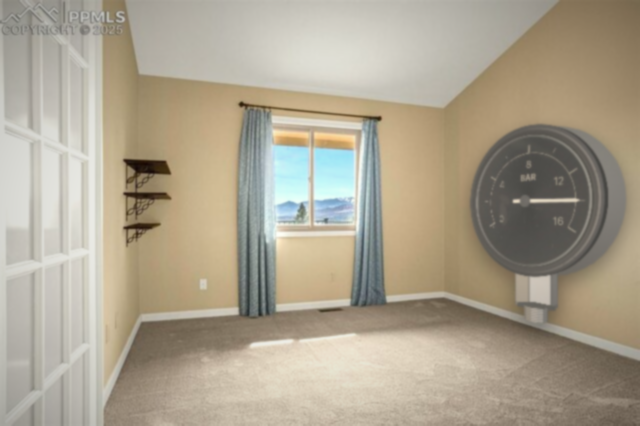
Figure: 14bar
